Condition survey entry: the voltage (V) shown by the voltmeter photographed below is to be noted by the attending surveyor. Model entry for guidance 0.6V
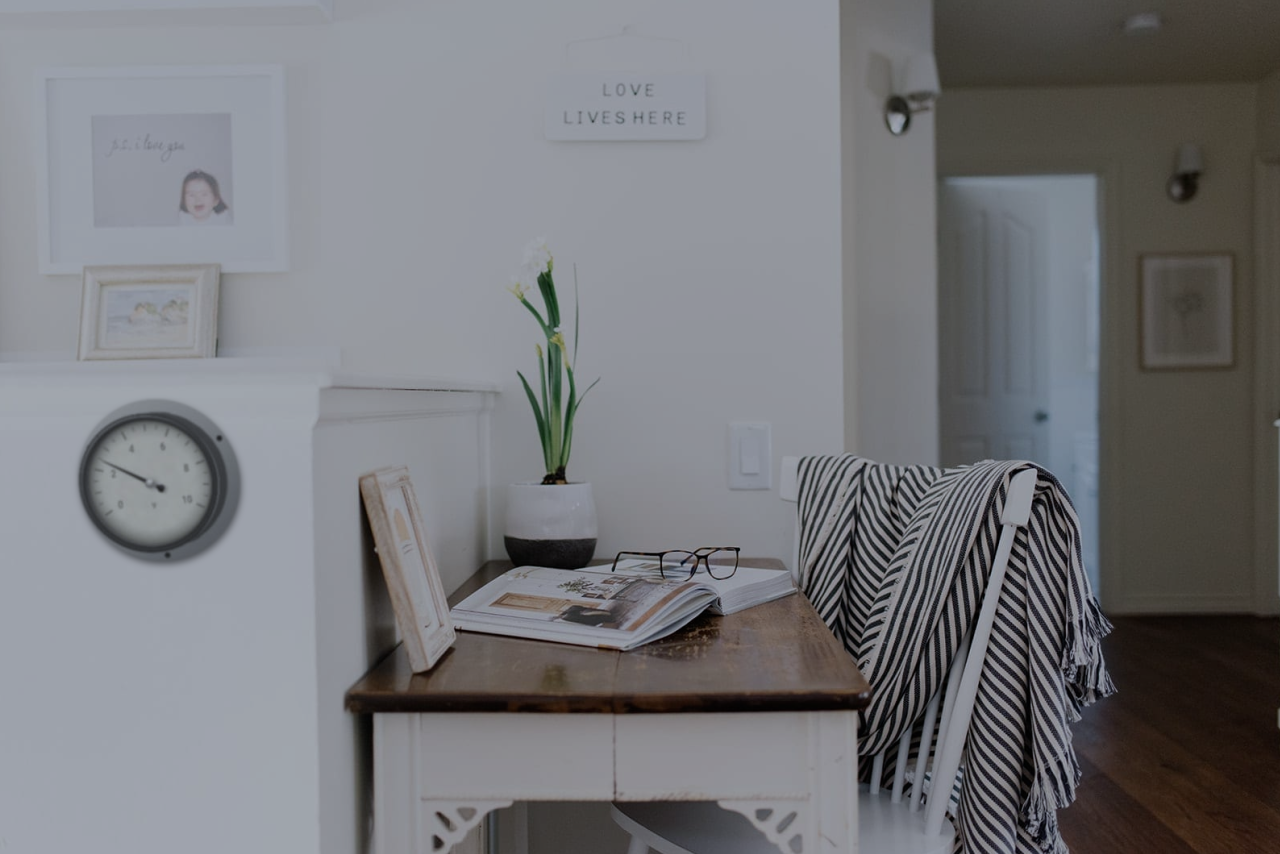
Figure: 2.5V
